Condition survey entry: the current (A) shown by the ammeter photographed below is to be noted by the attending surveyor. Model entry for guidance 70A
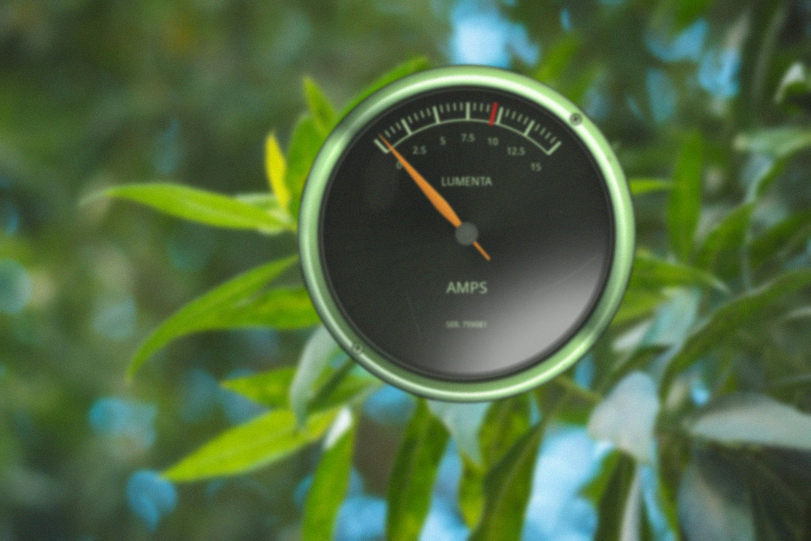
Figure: 0.5A
